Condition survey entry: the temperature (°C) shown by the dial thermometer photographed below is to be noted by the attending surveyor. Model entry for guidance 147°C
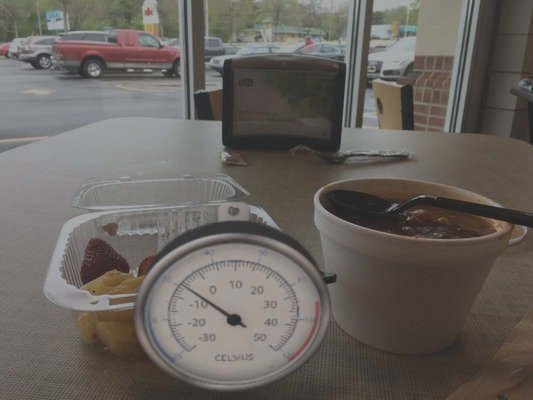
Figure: -5°C
